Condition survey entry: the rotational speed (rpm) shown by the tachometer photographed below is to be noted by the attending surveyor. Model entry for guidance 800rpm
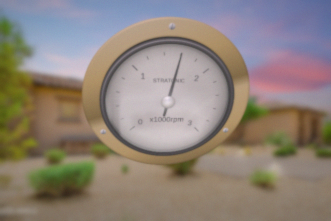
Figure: 1600rpm
